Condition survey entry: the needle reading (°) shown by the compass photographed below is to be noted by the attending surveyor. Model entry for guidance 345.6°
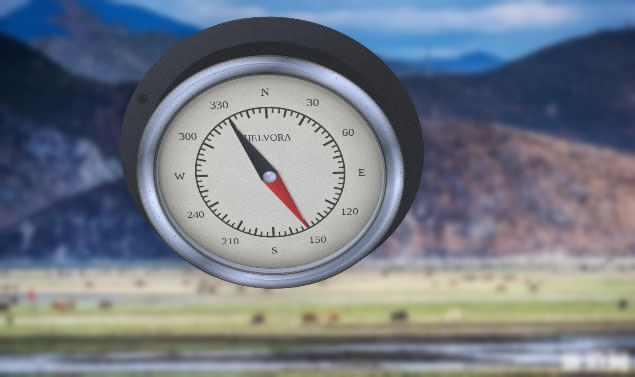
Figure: 150°
